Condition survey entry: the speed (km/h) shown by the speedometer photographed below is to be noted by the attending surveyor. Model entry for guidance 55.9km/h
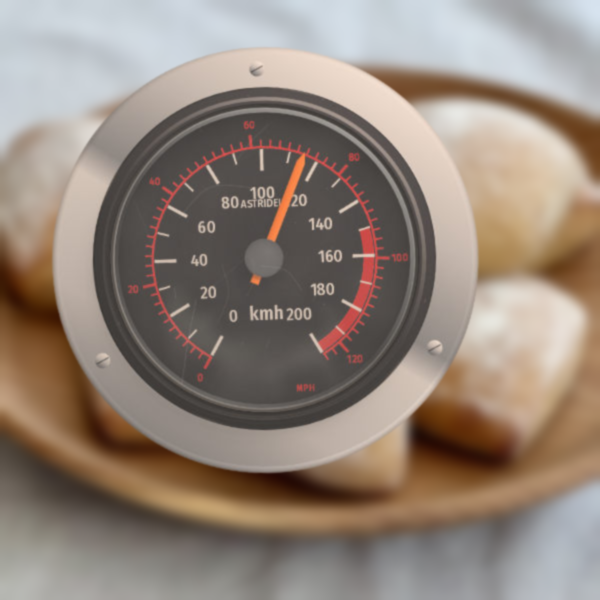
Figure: 115km/h
